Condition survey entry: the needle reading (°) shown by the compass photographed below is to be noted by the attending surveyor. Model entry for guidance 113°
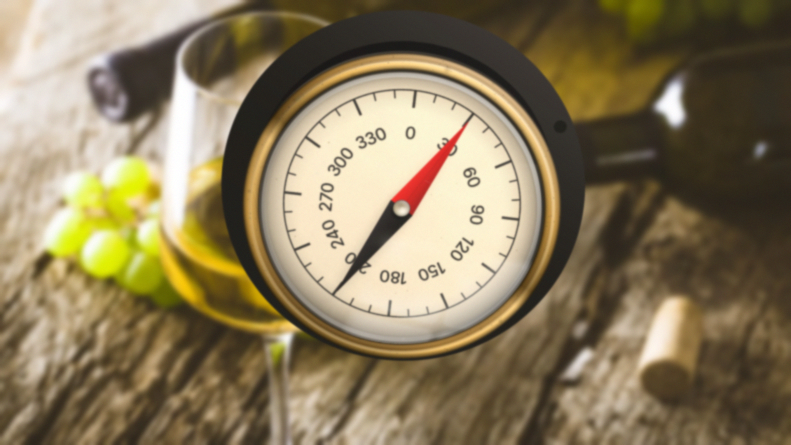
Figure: 30°
